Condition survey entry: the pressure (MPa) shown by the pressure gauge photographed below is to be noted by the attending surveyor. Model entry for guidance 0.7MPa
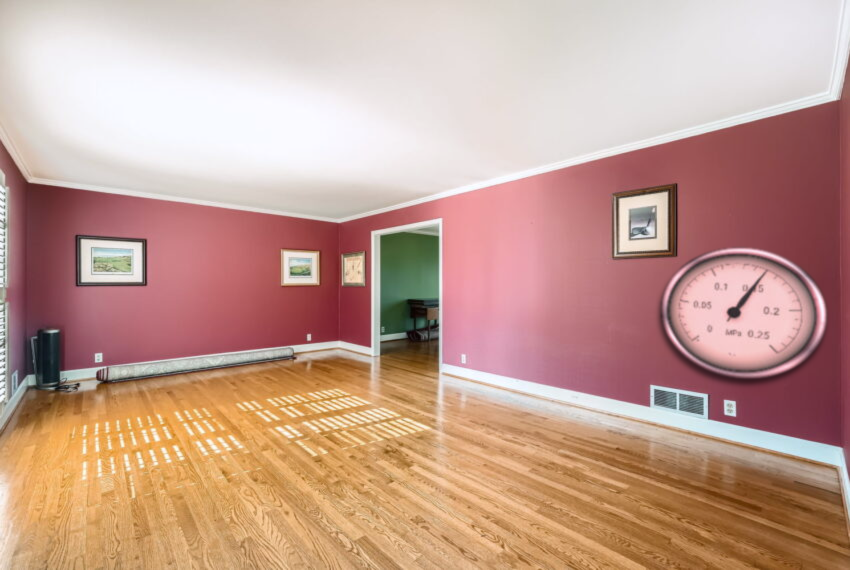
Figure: 0.15MPa
